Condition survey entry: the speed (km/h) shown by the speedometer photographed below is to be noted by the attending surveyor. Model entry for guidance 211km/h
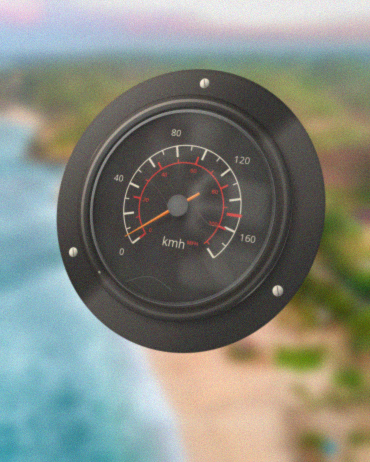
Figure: 5km/h
